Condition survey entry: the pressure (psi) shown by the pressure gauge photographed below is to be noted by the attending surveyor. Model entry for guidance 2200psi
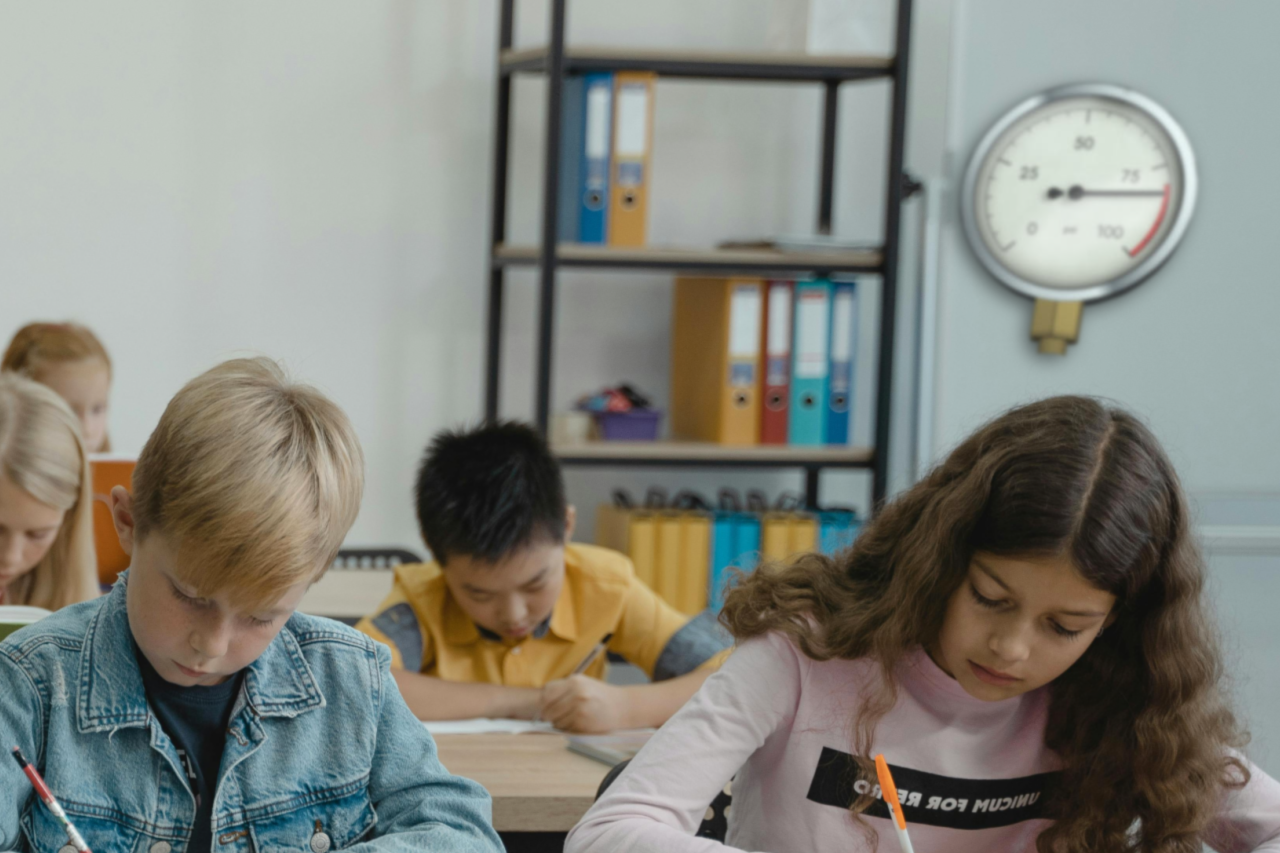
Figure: 82.5psi
